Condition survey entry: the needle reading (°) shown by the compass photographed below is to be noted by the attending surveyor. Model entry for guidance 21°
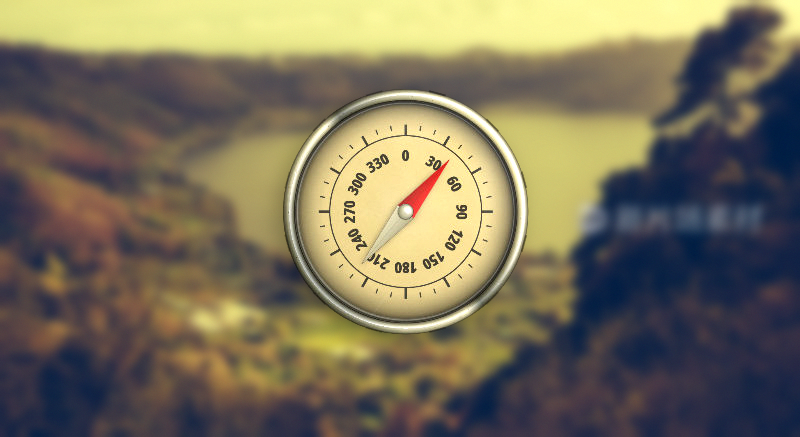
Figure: 40°
